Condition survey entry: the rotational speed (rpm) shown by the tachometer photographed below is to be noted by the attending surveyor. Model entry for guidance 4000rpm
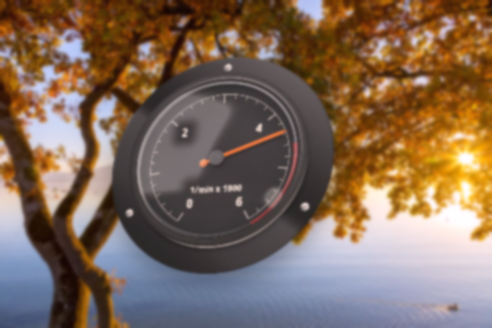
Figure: 4400rpm
